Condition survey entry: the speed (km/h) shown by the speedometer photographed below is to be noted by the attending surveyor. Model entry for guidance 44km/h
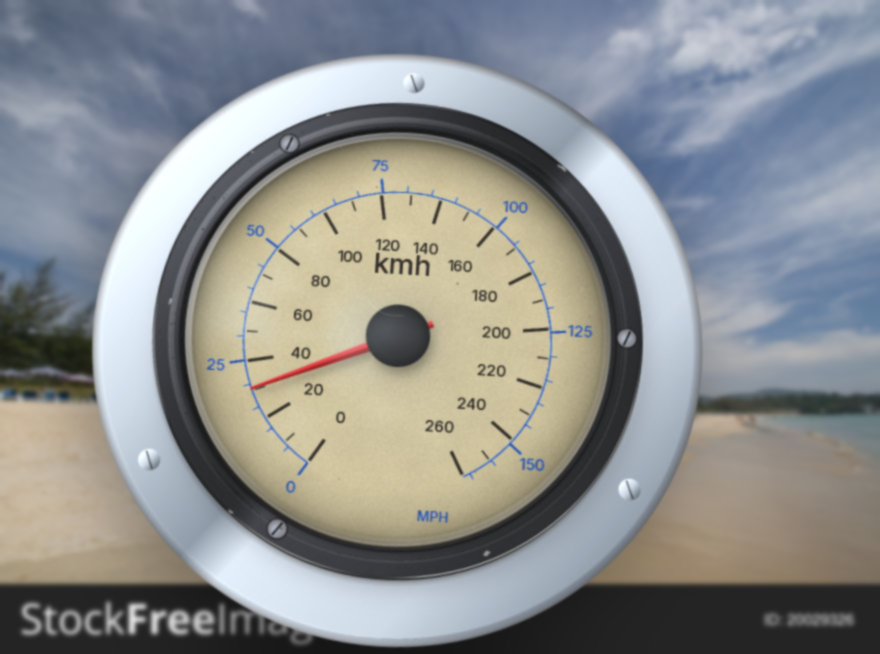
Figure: 30km/h
